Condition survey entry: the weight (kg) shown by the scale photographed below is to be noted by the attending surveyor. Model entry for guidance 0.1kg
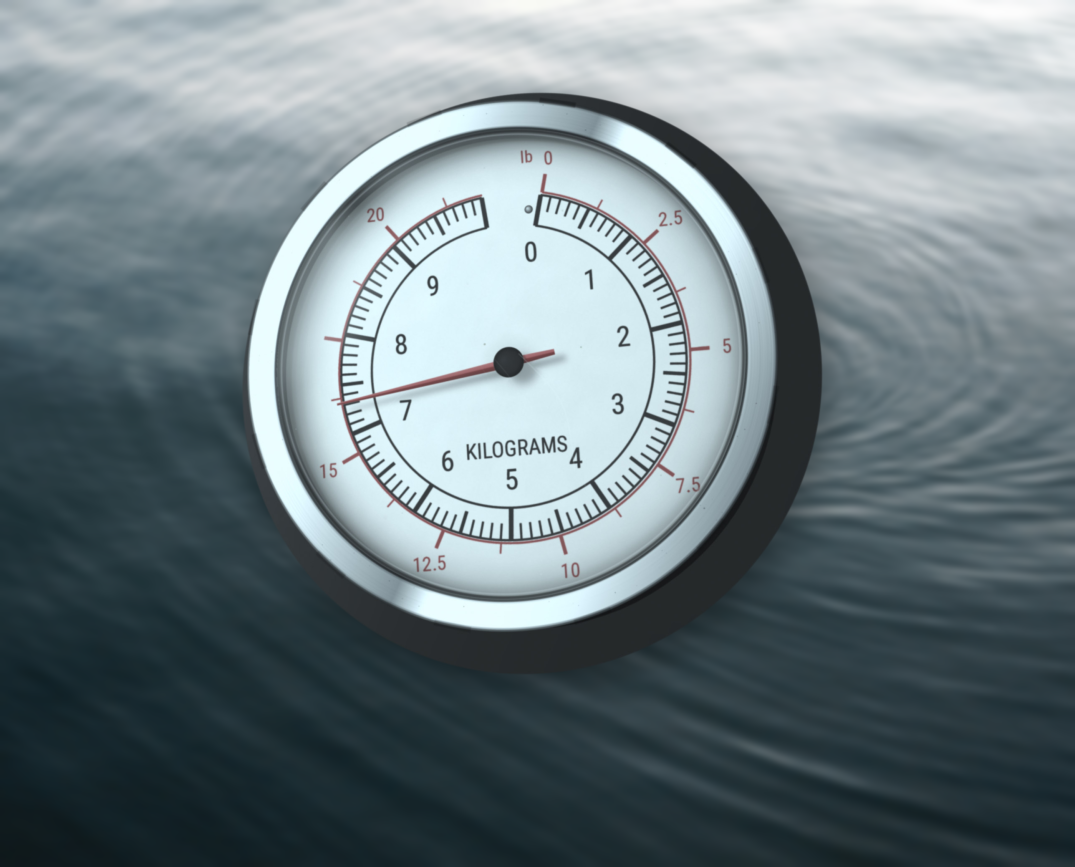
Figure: 7.3kg
